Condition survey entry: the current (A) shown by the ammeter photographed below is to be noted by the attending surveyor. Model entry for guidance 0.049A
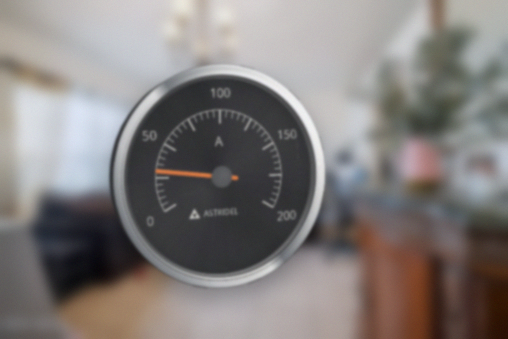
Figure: 30A
